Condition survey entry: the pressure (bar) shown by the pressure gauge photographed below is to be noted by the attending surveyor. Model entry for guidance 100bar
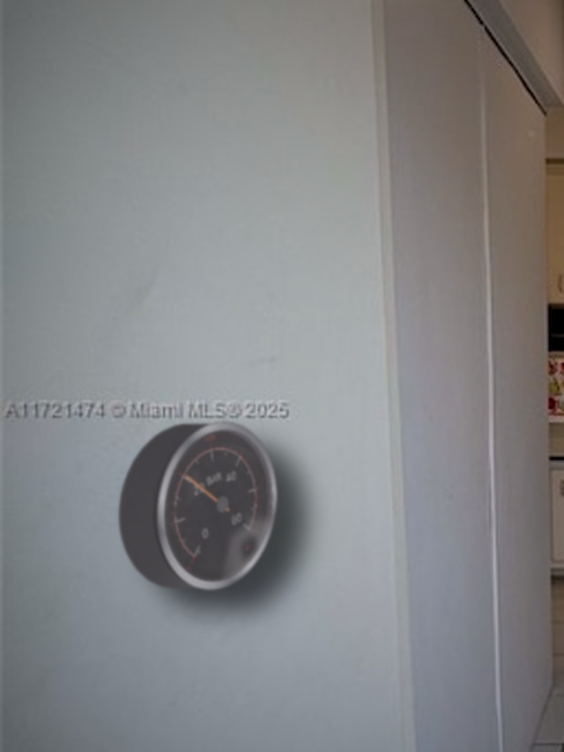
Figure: 20bar
